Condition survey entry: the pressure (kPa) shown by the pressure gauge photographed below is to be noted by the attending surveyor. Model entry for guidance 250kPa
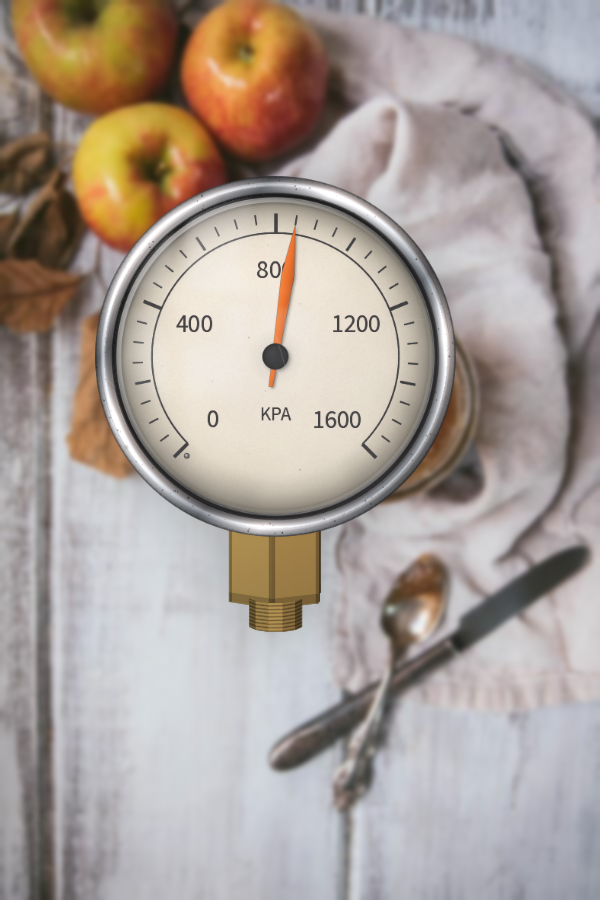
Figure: 850kPa
